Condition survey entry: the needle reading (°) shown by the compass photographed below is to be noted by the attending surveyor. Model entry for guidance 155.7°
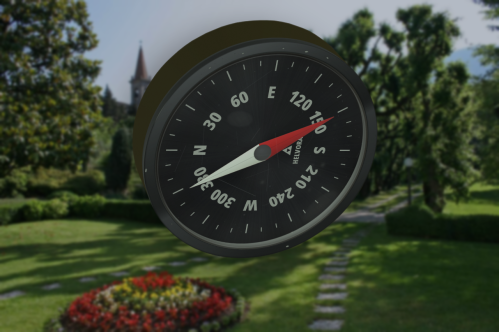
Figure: 150°
